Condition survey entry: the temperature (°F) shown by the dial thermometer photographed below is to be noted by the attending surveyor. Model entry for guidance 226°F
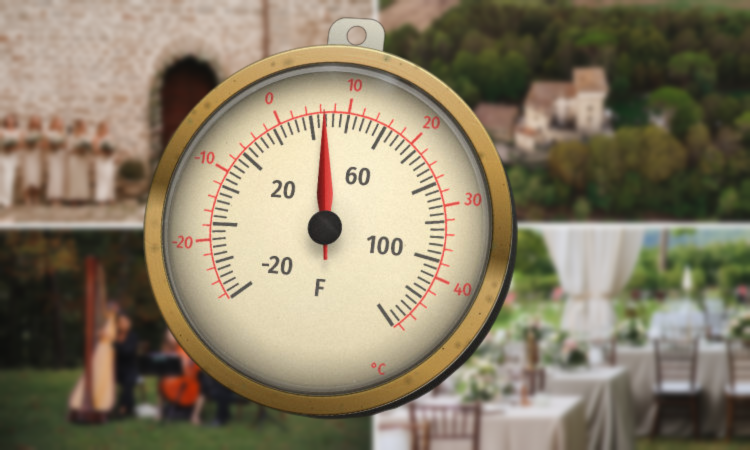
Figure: 44°F
